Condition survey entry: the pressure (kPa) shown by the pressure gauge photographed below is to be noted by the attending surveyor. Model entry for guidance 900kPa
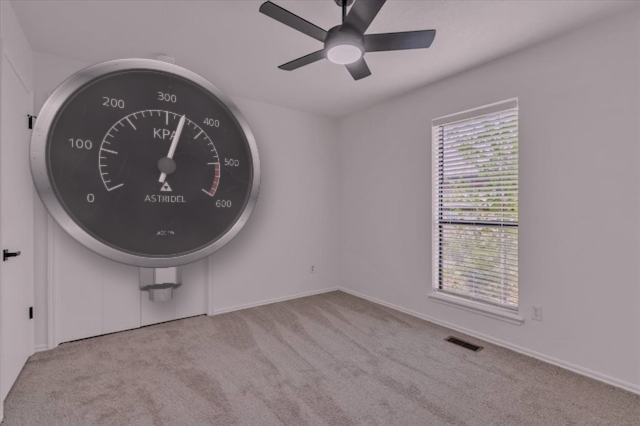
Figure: 340kPa
